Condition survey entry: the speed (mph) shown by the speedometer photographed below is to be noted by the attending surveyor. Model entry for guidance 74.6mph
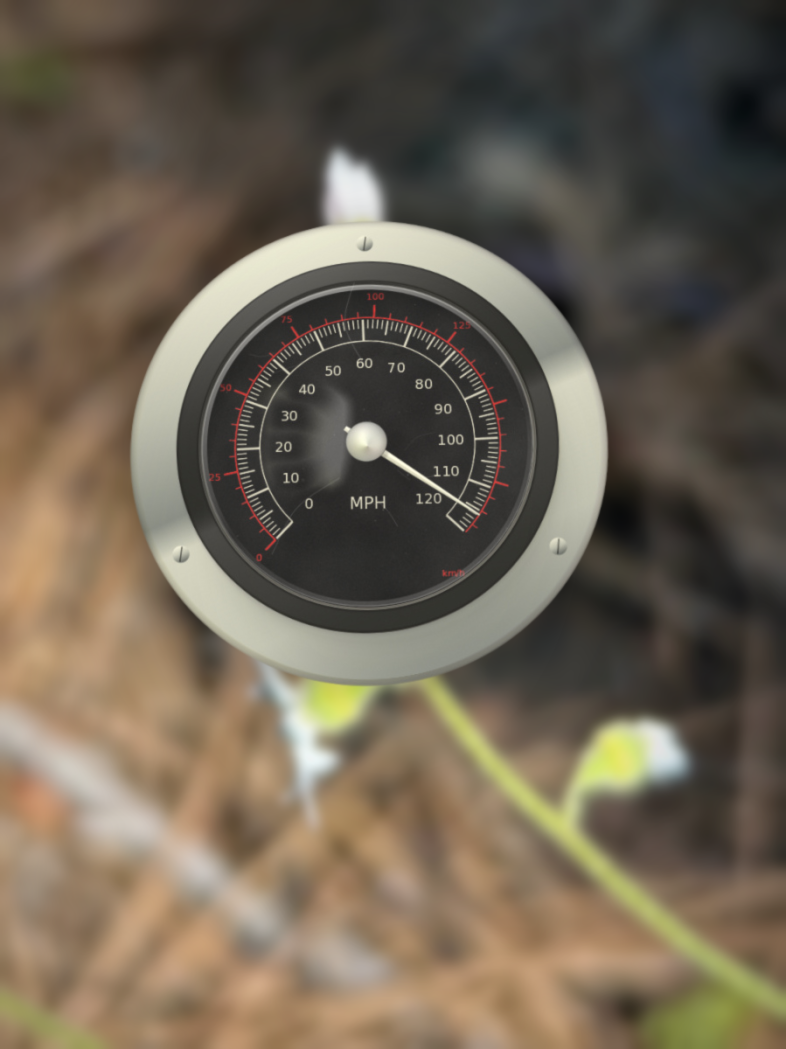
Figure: 116mph
